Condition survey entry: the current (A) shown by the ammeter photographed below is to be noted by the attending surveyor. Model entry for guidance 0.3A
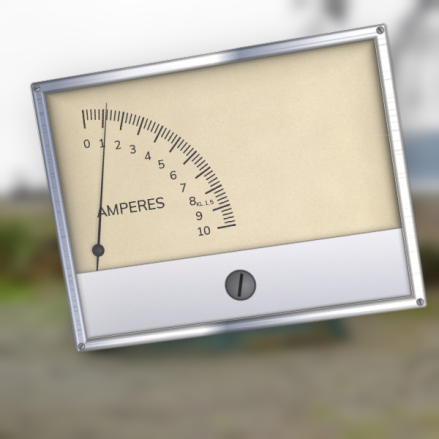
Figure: 1.2A
